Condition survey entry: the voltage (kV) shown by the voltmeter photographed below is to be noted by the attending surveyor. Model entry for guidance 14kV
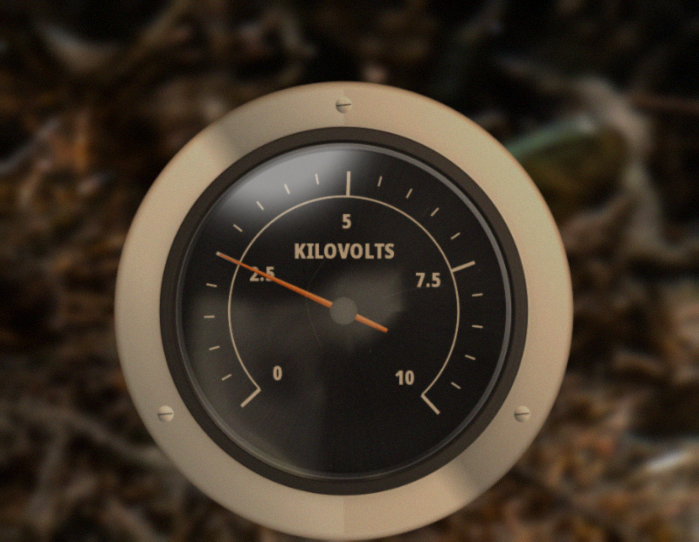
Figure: 2.5kV
